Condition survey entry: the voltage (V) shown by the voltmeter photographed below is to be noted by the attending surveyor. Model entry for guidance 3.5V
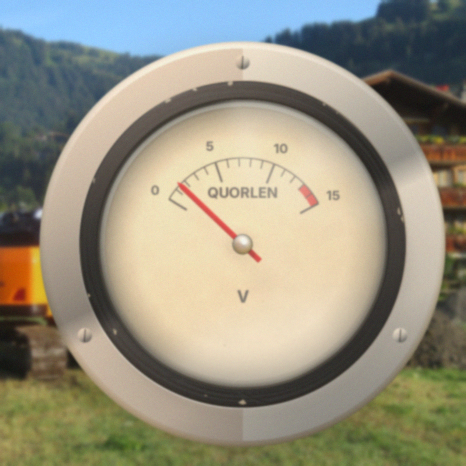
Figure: 1.5V
